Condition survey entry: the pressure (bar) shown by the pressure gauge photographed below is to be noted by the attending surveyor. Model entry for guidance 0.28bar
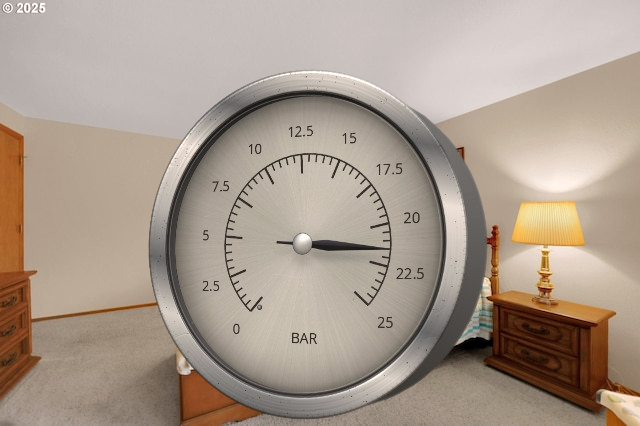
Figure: 21.5bar
